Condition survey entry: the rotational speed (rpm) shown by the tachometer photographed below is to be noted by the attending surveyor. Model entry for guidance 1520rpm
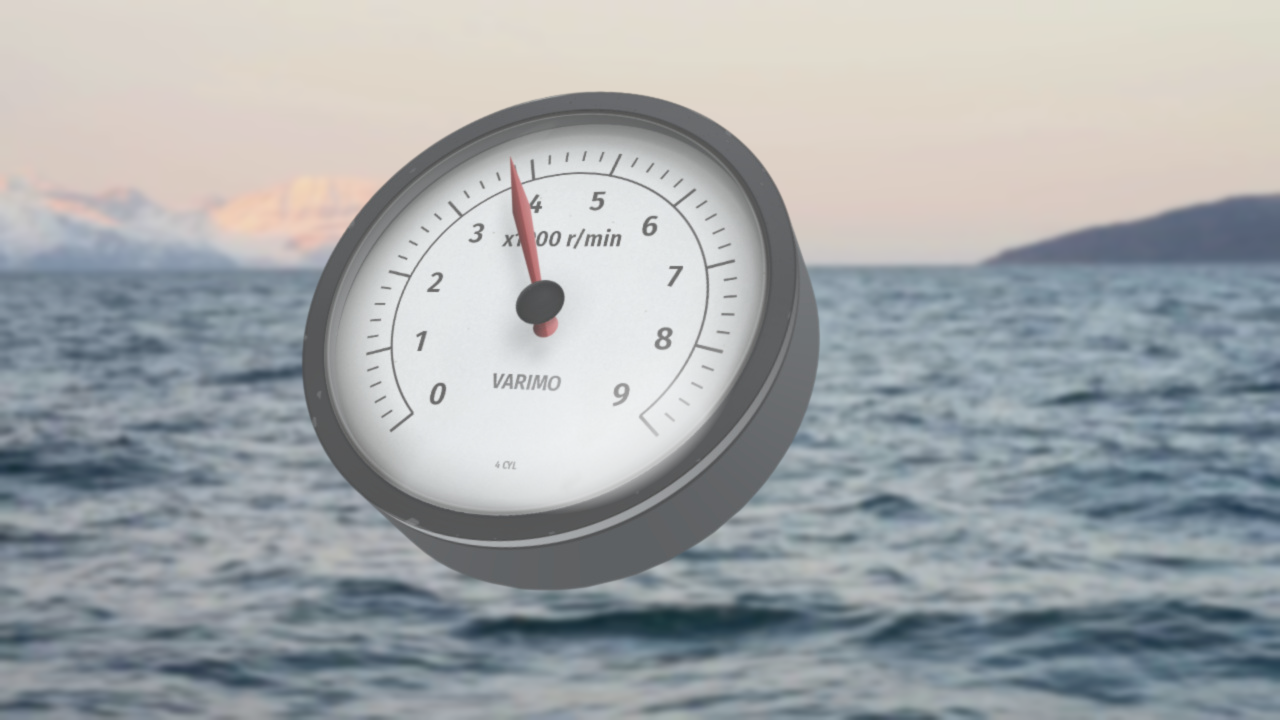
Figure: 3800rpm
